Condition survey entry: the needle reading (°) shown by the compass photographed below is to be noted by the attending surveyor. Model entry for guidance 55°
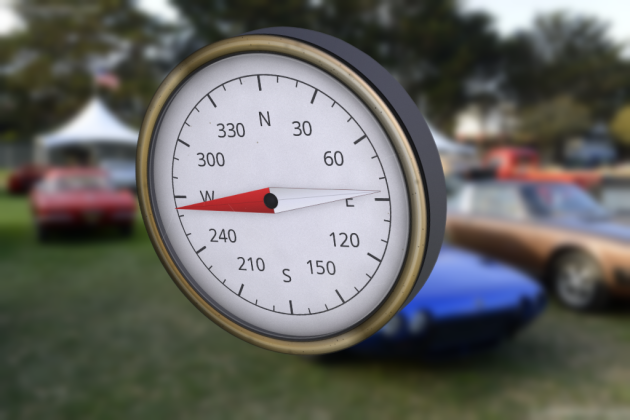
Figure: 265°
